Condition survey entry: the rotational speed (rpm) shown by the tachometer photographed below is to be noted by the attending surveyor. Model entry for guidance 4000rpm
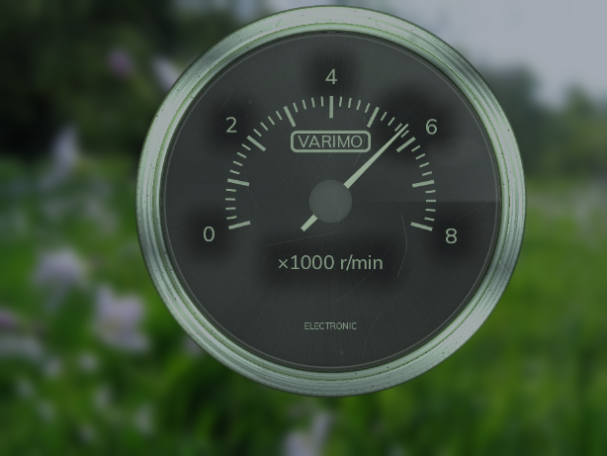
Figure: 5700rpm
